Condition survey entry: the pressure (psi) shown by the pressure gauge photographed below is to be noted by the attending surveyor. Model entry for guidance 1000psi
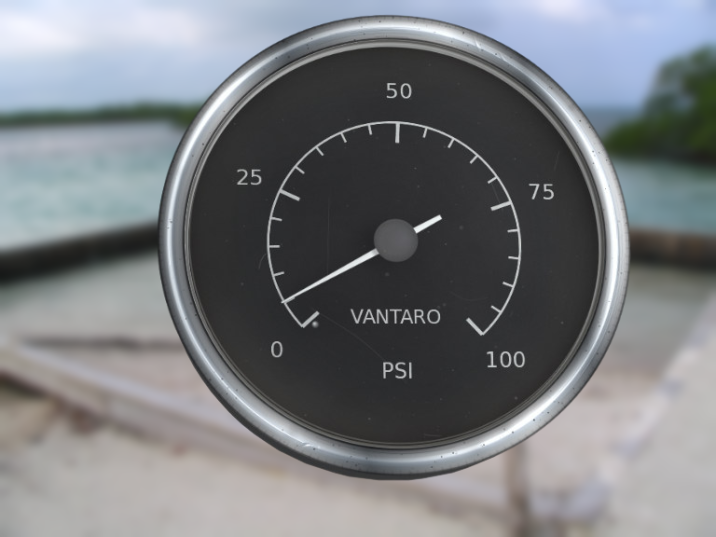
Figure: 5psi
